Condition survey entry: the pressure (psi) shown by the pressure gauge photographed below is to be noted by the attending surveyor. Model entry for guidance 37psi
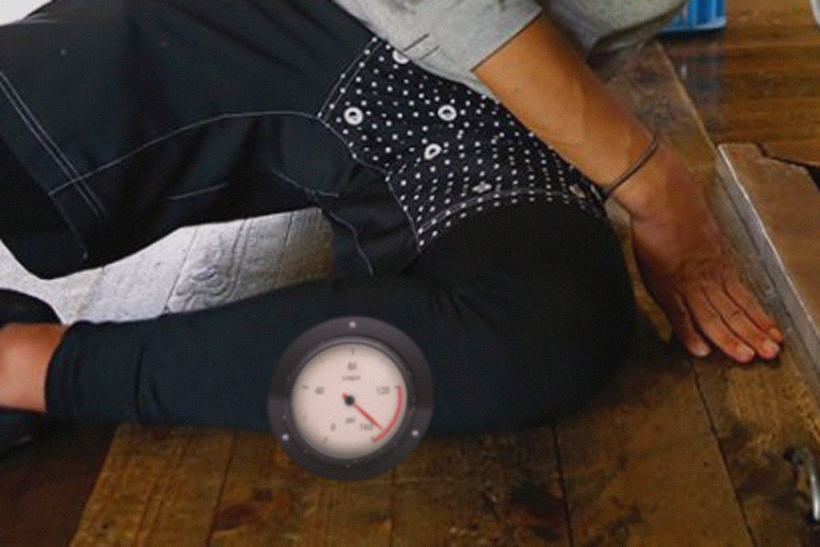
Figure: 150psi
